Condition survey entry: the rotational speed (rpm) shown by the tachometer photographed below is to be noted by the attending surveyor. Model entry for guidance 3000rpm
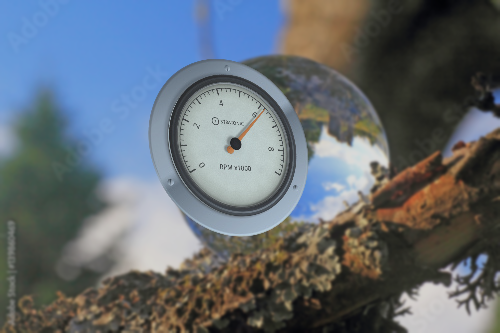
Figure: 6200rpm
